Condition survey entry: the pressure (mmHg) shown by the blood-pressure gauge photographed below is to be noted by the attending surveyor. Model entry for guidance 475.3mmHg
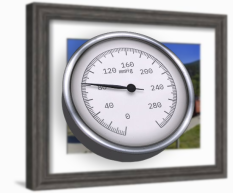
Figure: 80mmHg
